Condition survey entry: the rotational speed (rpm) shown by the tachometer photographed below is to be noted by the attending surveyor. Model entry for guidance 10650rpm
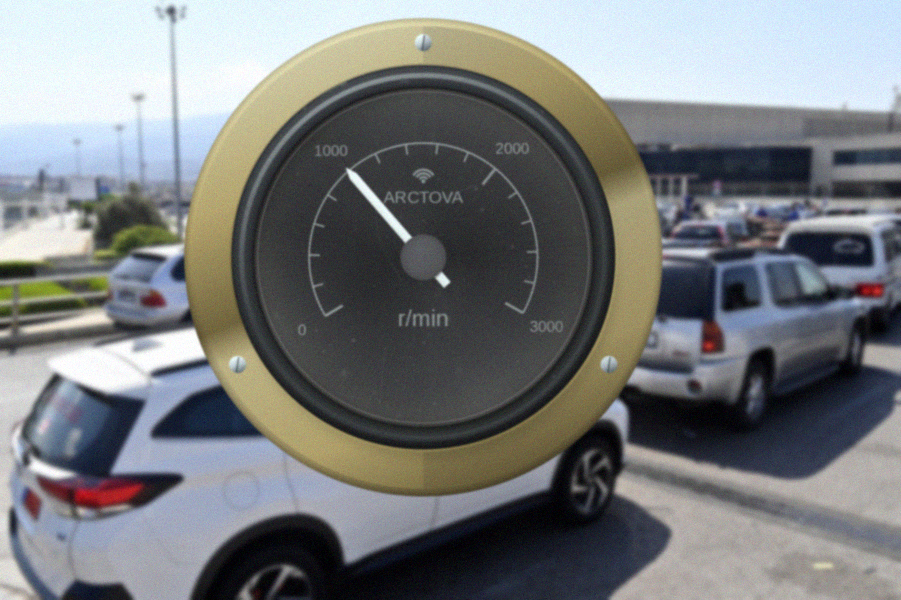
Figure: 1000rpm
